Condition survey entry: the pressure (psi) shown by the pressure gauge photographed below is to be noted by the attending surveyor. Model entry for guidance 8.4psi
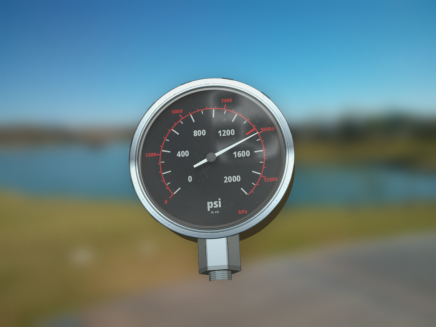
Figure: 1450psi
